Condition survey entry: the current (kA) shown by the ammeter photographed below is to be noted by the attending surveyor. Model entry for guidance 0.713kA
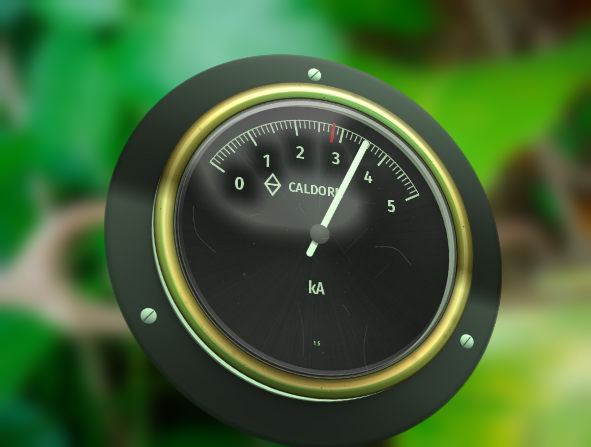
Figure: 3.5kA
